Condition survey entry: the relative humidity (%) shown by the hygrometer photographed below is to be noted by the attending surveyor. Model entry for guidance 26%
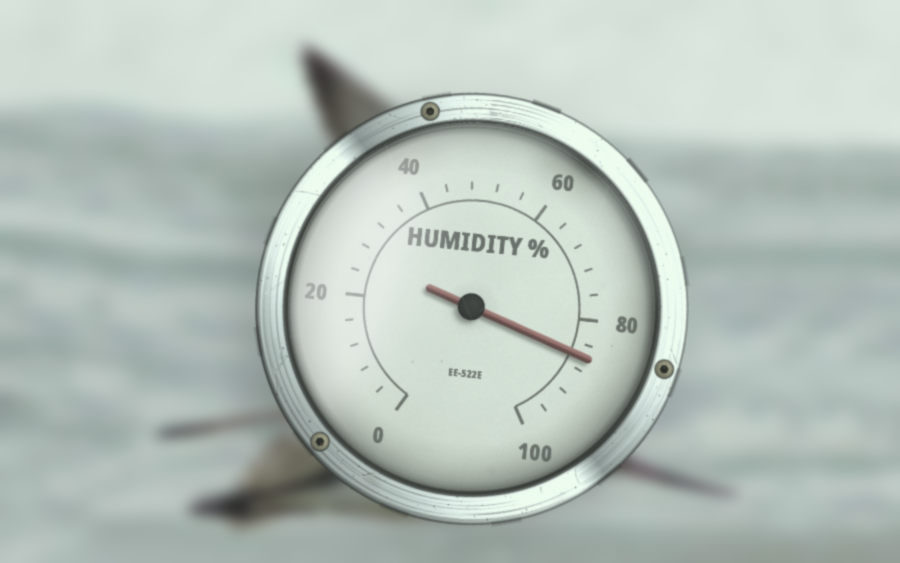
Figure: 86%
